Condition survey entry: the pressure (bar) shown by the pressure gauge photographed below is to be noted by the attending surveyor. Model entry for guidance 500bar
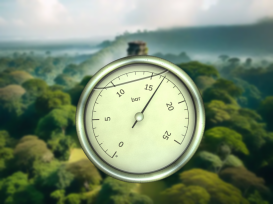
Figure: 16.5bar
